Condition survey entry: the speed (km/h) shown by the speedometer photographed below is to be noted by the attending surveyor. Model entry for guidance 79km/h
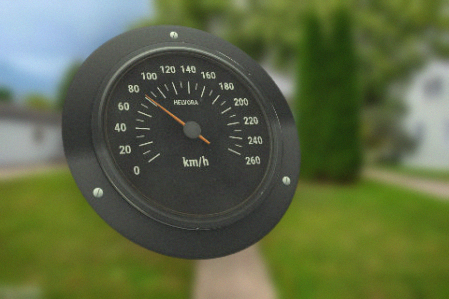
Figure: 80km/h
